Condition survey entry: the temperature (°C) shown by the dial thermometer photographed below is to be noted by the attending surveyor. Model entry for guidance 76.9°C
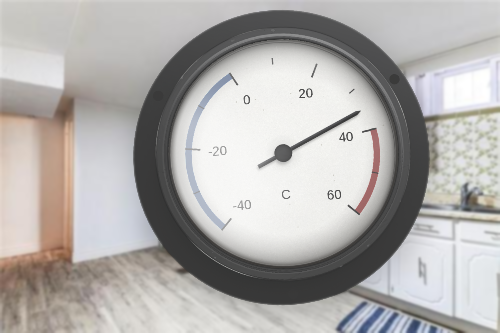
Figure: 35°C
